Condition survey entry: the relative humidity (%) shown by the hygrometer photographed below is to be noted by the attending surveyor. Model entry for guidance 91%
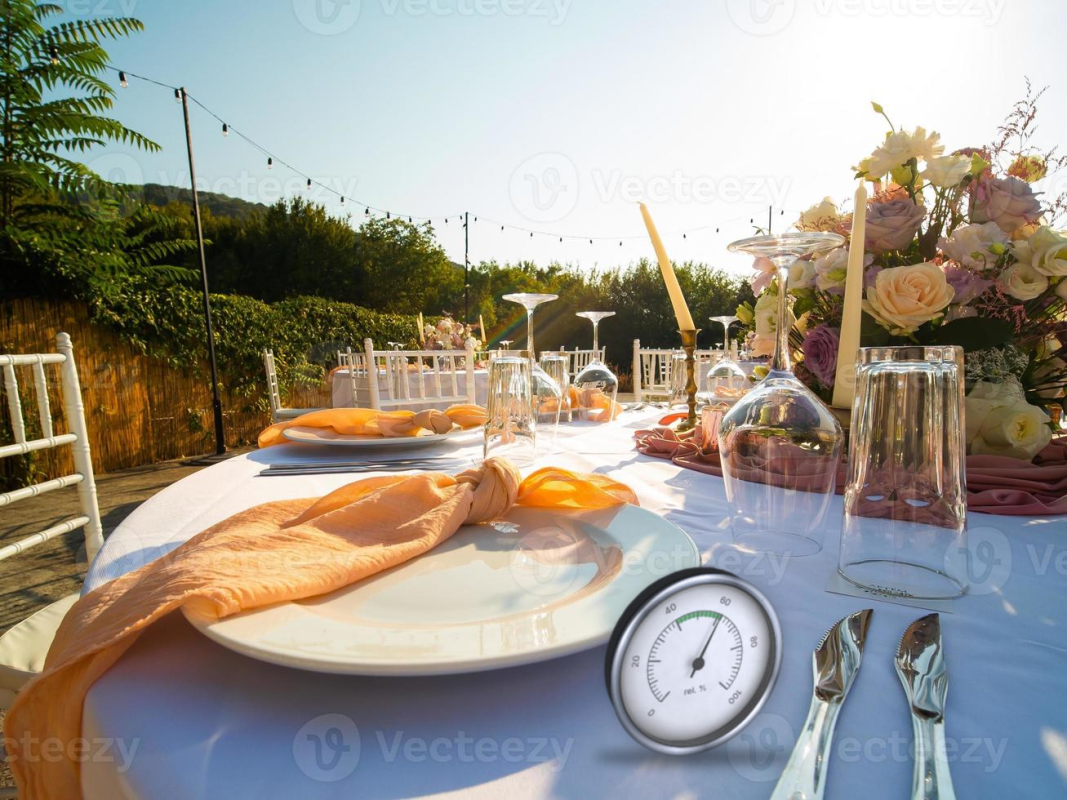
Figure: 60%
